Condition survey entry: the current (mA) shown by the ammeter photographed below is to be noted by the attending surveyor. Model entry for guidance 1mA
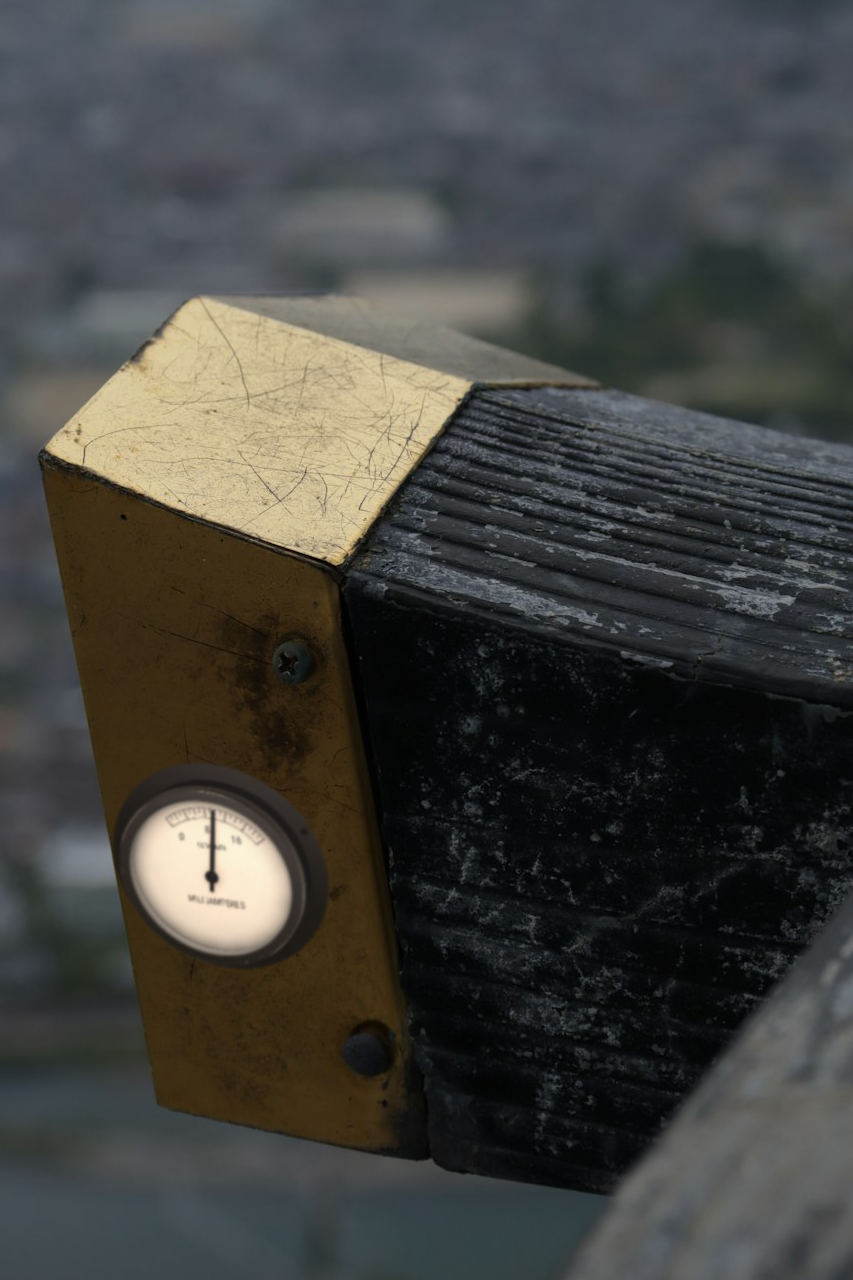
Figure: 10mA
